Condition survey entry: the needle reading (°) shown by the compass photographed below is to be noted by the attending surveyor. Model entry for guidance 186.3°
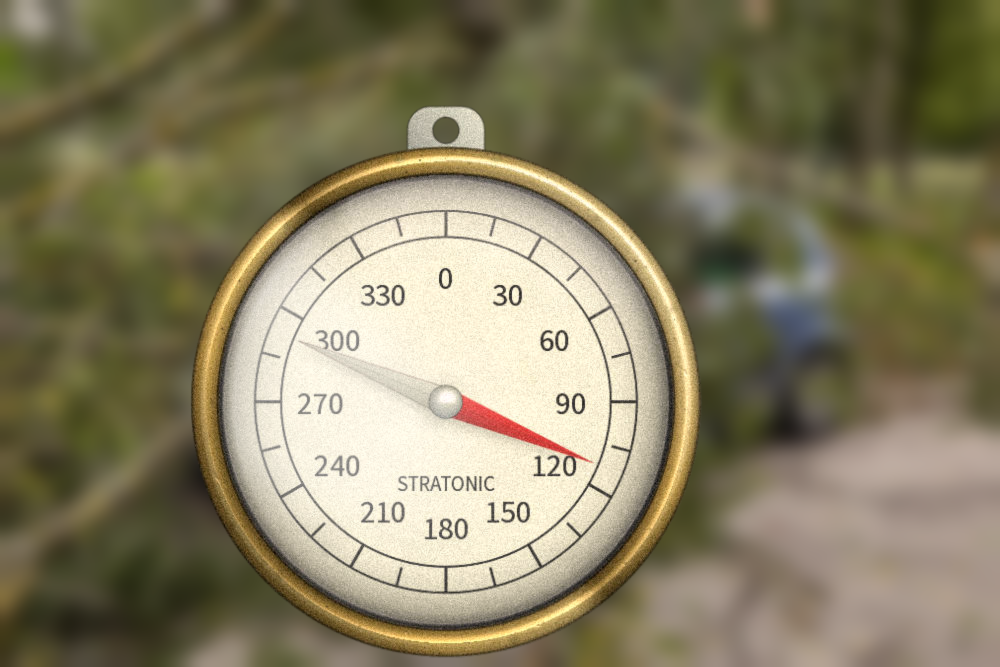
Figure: 112.5°
